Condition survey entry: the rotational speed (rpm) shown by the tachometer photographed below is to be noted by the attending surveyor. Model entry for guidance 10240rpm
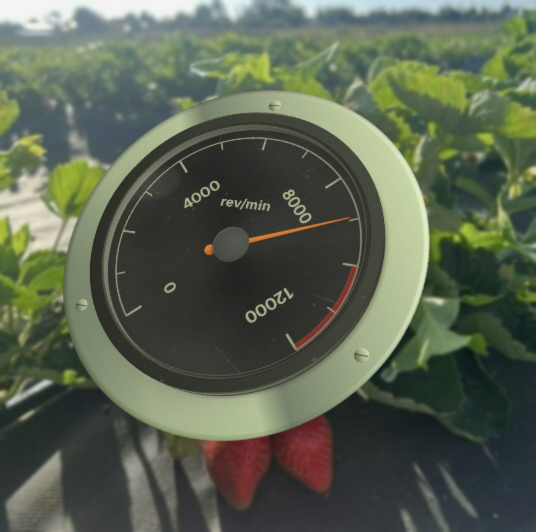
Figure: 9000rpm
